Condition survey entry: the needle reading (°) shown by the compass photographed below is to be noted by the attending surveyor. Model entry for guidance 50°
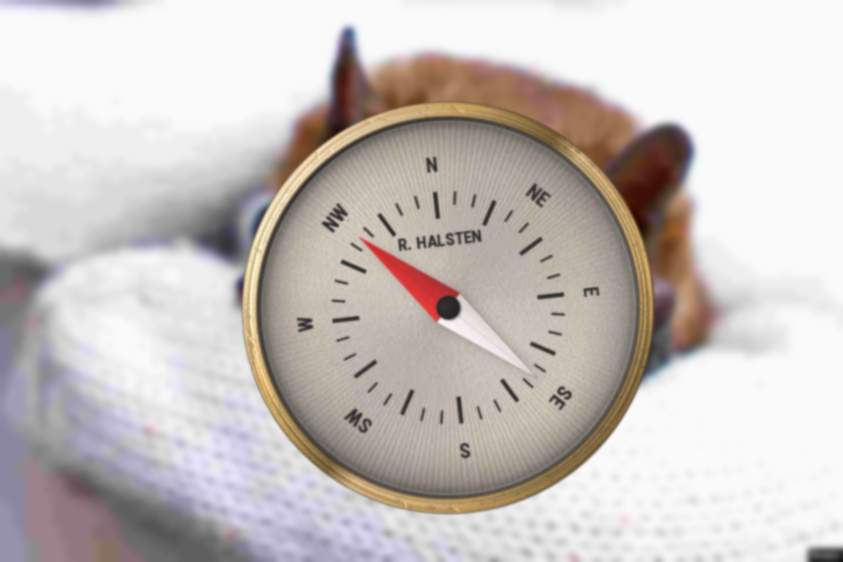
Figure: 315°
